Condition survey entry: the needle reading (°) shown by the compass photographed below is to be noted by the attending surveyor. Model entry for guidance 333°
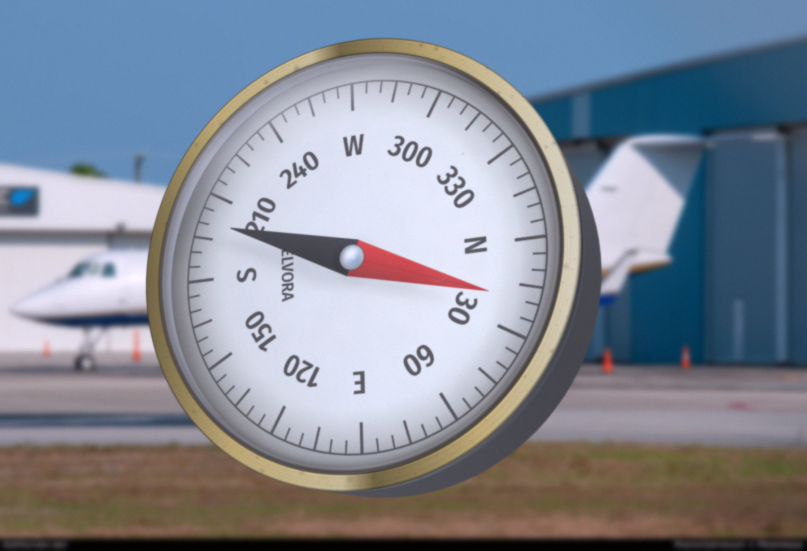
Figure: 20°
